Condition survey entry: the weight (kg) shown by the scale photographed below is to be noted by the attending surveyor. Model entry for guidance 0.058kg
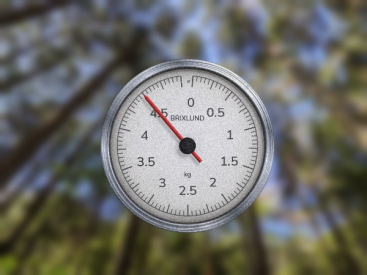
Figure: 4.5kg
